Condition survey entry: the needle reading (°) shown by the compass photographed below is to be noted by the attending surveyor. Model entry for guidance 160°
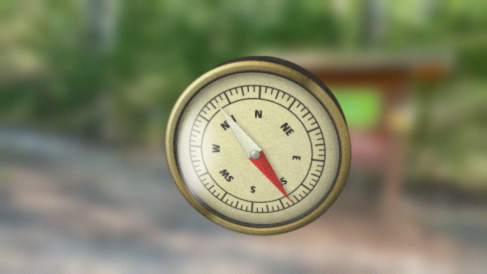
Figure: 140°
